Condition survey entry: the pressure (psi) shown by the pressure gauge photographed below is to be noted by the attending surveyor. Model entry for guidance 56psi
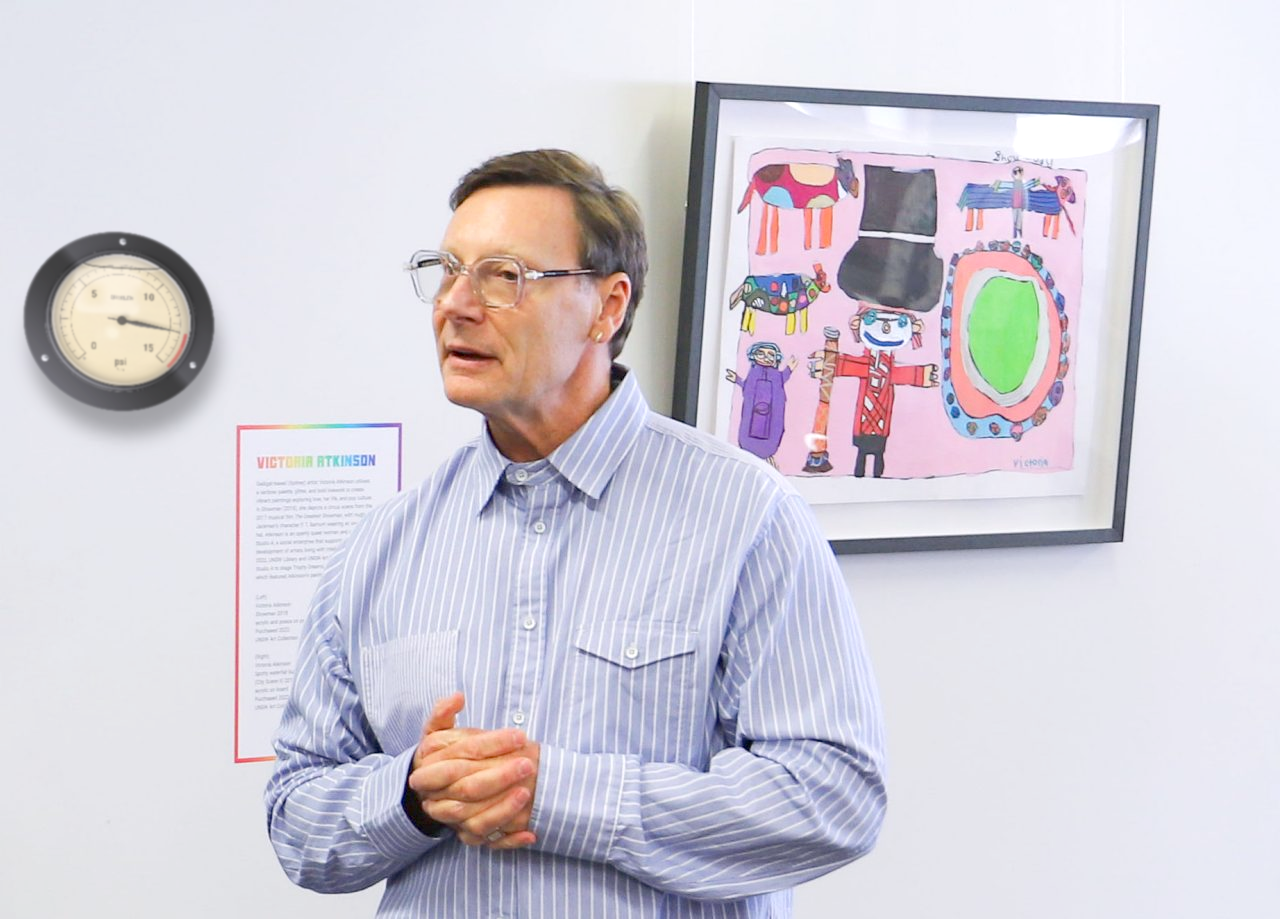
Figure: 13psi
